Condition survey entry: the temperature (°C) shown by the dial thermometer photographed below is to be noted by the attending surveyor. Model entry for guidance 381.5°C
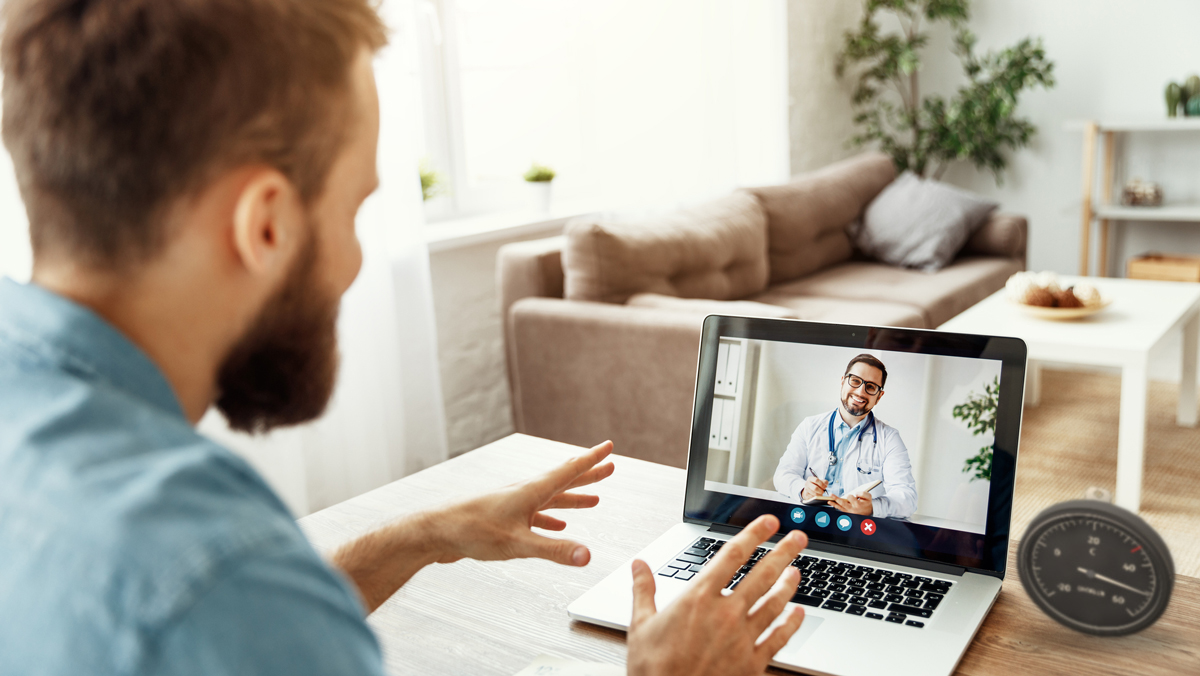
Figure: 50°C
